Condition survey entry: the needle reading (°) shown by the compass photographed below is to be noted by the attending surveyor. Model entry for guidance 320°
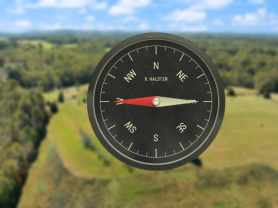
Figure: 270°
